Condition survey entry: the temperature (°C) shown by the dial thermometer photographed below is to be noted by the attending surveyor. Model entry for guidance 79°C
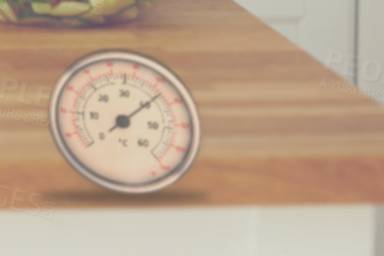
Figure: 40°C
